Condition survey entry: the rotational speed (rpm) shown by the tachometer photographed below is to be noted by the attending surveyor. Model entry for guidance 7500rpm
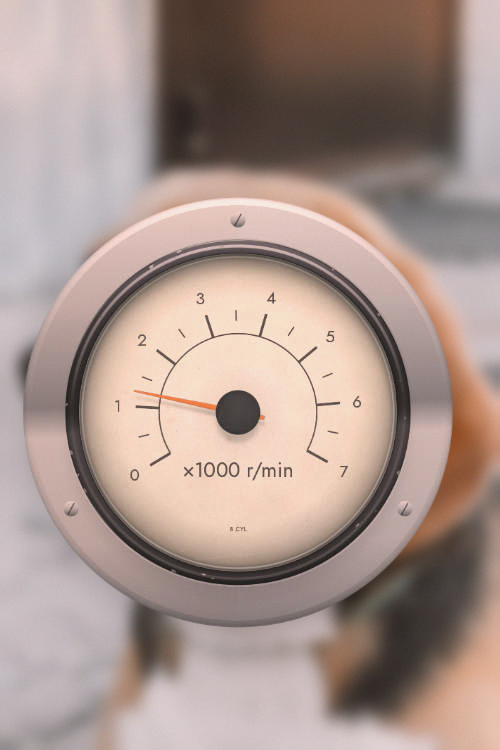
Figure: 1250rpm
